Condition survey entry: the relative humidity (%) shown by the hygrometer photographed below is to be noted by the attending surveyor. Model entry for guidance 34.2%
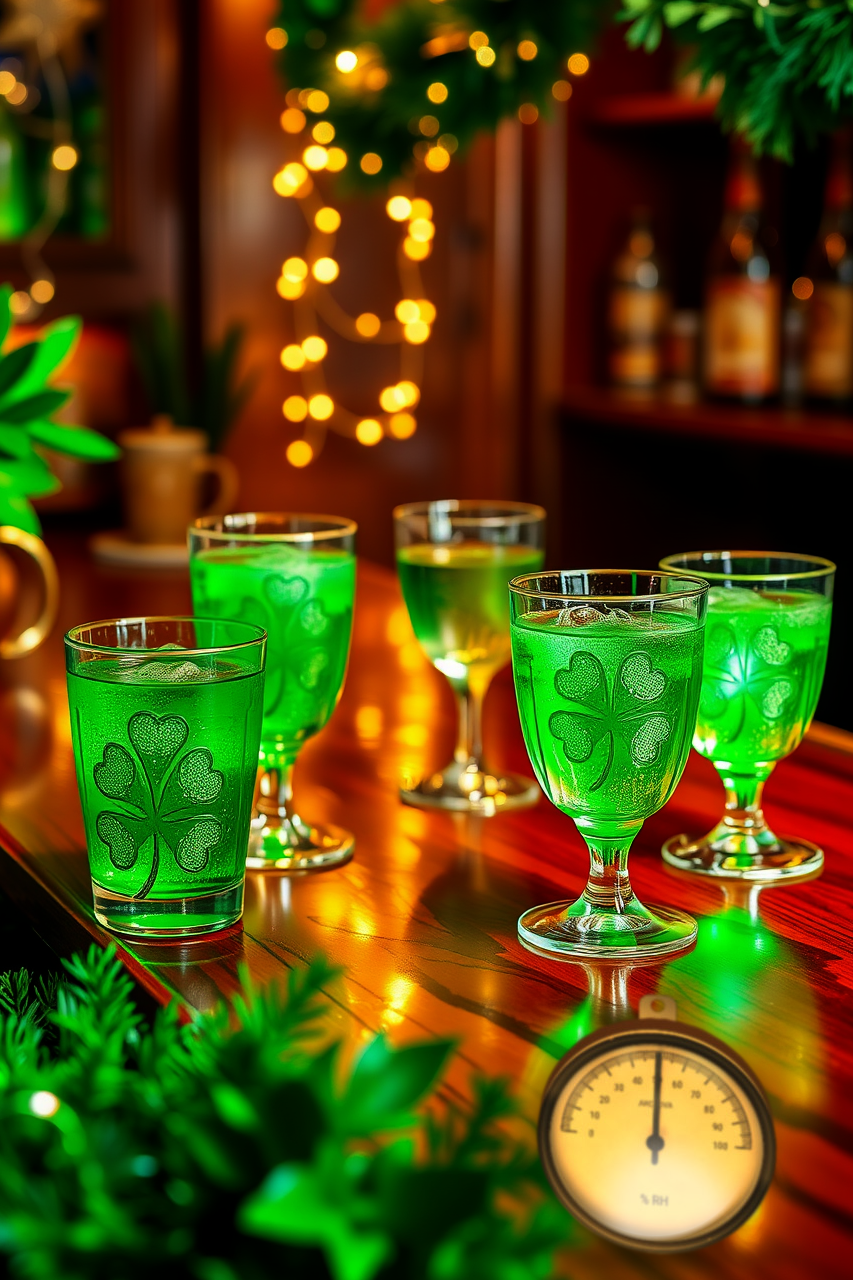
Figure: 50%
